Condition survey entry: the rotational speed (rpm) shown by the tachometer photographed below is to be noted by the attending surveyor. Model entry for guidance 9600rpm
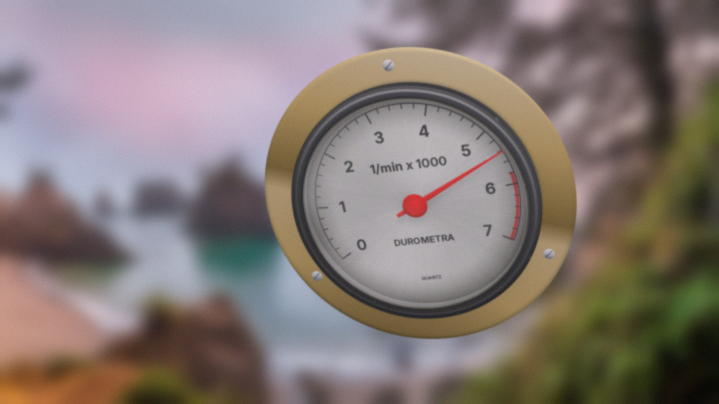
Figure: 5400rpm
